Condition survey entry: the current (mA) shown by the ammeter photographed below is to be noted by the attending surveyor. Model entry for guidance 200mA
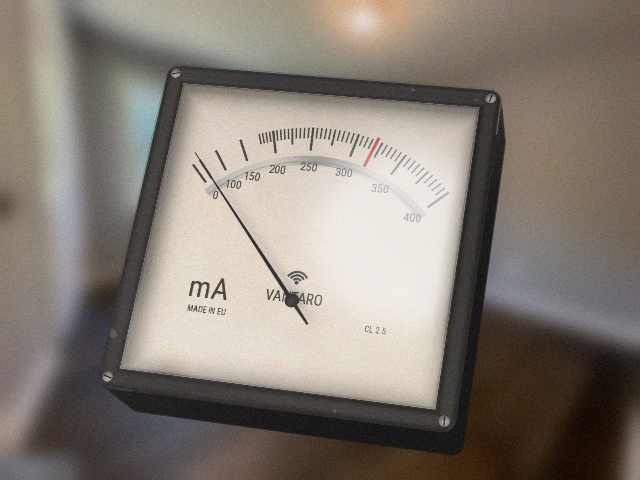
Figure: 50mA
